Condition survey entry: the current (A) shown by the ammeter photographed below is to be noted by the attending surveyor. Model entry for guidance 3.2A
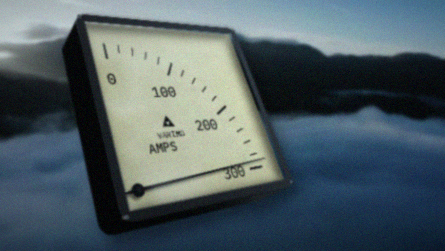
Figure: 290A
